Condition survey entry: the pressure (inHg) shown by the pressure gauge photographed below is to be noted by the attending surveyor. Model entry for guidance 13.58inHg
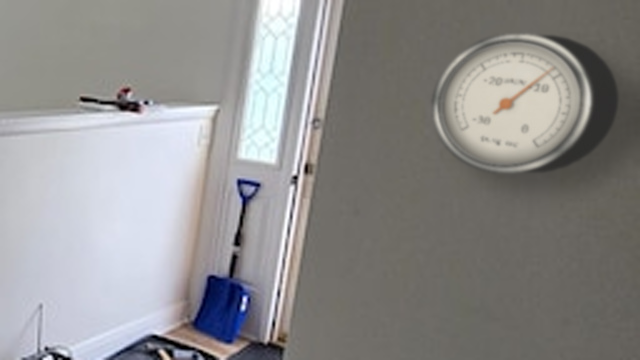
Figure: -11inHg
